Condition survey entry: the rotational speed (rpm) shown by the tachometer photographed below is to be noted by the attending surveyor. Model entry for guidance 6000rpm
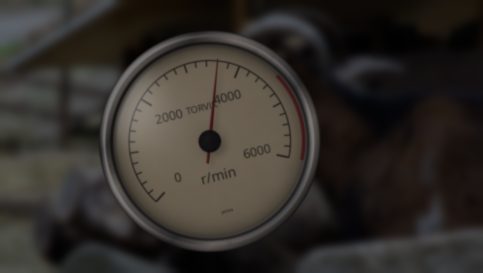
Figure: 3600rpm
